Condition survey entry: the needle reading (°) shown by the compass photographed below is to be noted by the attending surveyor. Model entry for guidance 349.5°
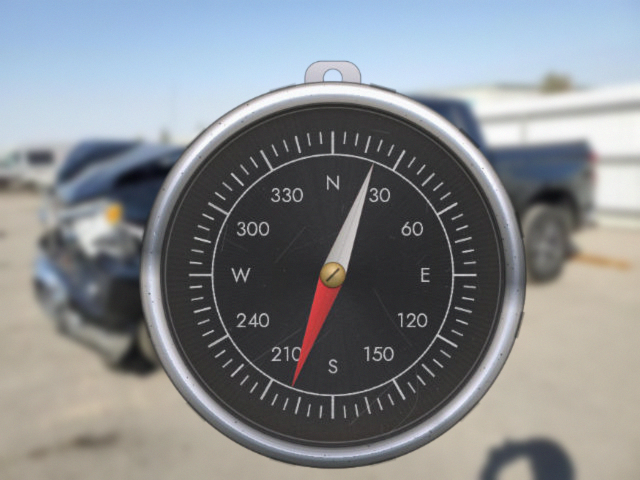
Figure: 200°
